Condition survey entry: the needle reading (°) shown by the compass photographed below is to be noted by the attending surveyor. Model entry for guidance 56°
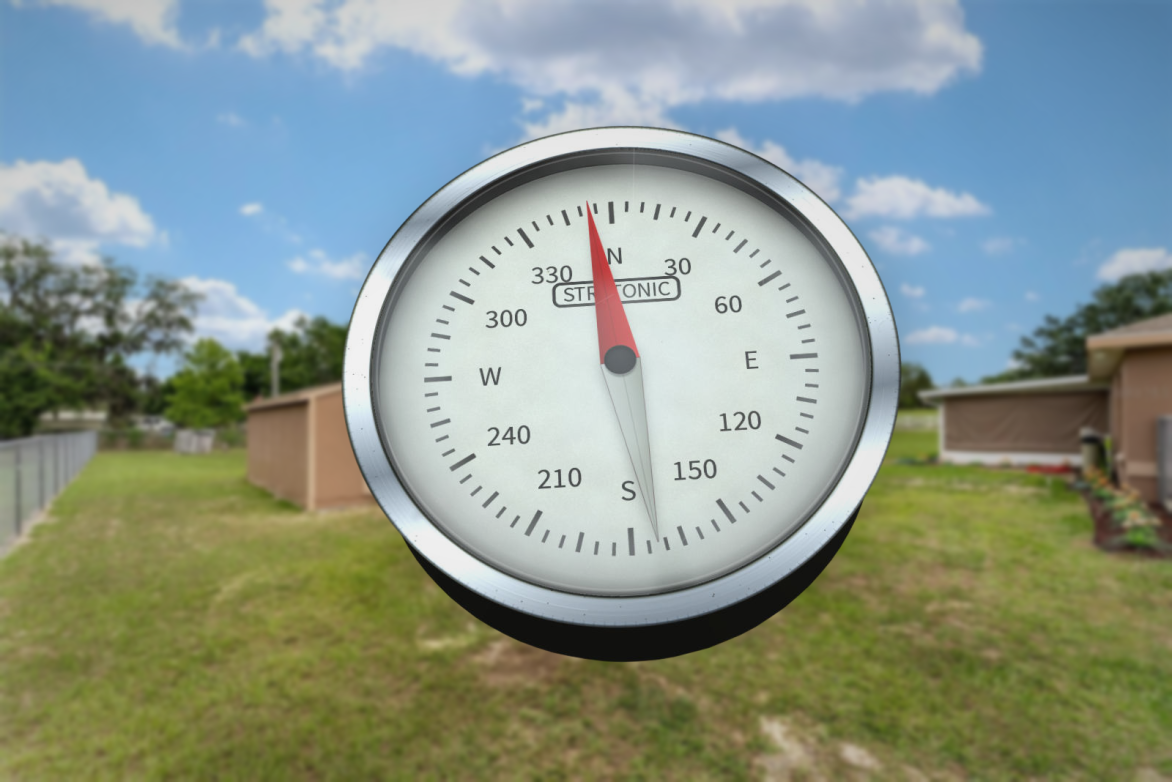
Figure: 352.5°
